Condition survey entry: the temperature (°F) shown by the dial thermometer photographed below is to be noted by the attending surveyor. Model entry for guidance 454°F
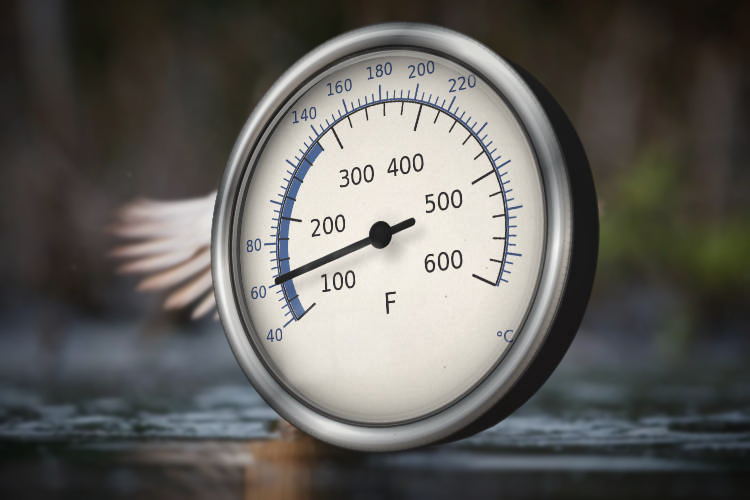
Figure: 140°F
